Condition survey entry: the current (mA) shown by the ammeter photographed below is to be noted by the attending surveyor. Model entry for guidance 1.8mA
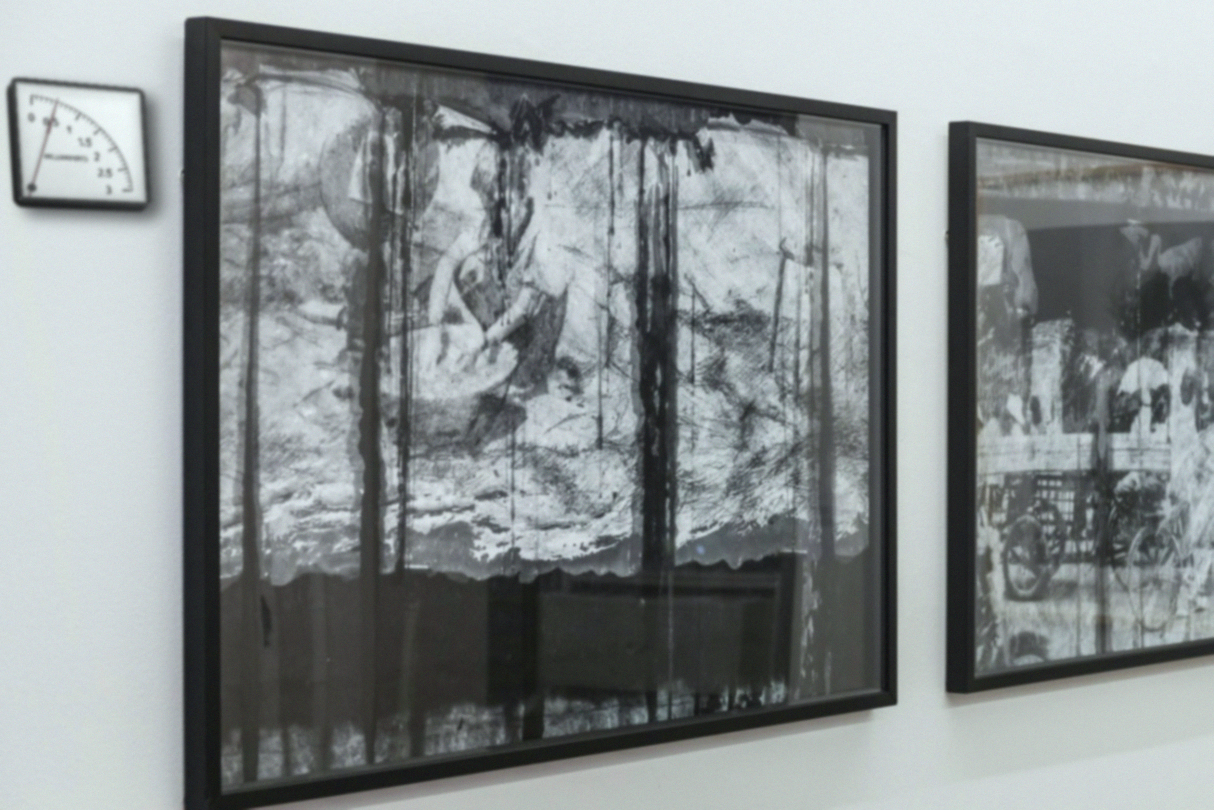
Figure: 0.5mA
